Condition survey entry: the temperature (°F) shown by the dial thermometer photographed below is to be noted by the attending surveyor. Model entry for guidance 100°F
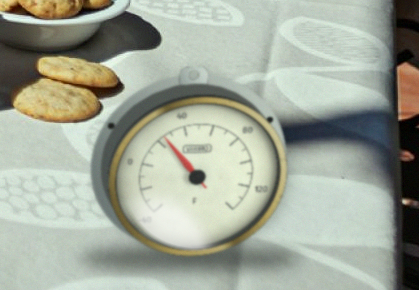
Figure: 25°F
